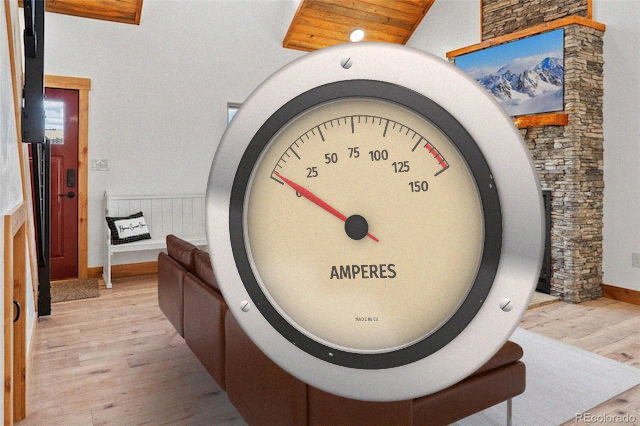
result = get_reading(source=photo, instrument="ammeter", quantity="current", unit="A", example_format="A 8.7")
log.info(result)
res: A 5
